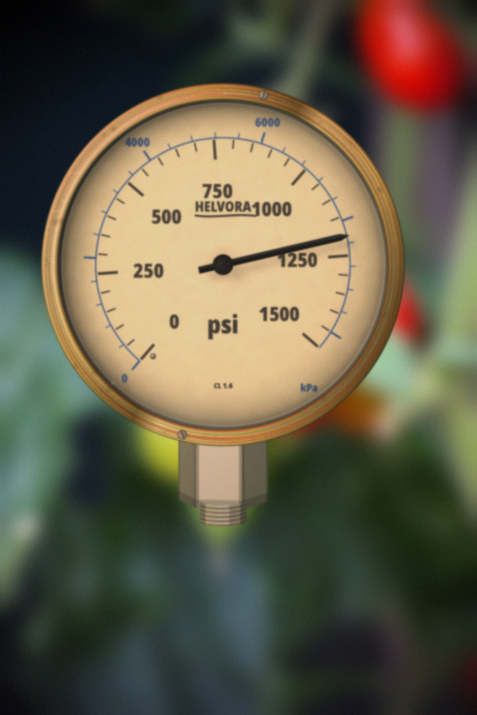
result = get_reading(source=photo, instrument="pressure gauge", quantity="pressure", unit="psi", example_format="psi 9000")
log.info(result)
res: psi 1200
